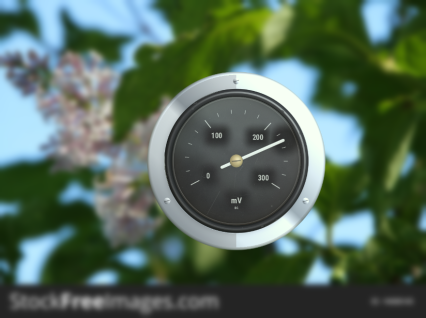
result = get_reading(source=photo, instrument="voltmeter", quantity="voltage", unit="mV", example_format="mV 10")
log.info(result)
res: mV 230
